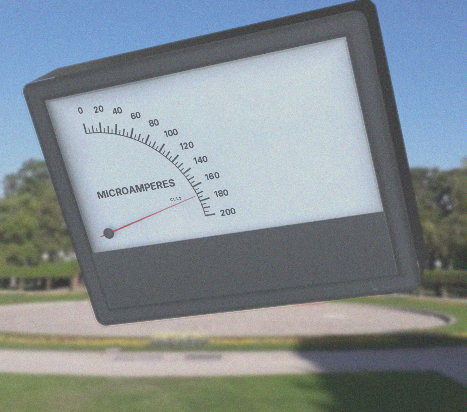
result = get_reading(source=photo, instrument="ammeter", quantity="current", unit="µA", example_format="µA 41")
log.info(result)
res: µA 170
